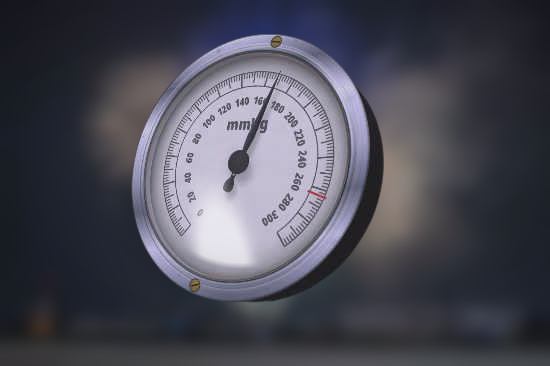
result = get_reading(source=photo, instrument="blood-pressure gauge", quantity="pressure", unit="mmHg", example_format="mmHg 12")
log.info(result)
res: mmHg 170
